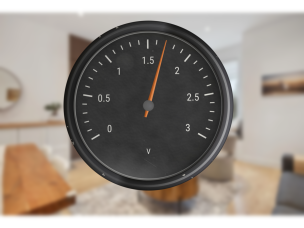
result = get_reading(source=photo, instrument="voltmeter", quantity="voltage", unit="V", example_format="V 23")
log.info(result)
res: V 1.7
